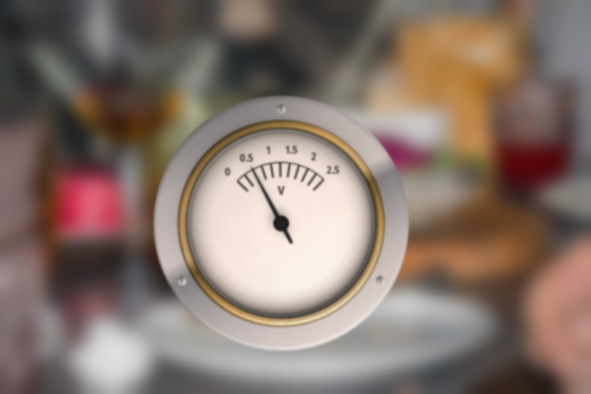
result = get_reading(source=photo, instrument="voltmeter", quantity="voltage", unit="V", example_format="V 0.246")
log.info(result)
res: V 0.5
